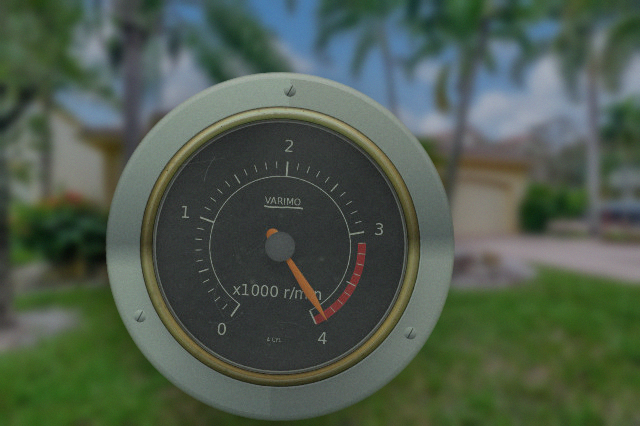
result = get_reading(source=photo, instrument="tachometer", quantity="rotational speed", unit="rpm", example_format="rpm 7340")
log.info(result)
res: rpm 3900
